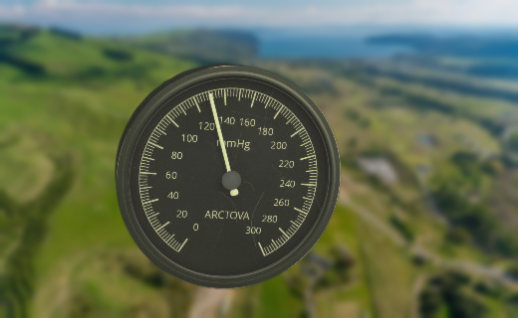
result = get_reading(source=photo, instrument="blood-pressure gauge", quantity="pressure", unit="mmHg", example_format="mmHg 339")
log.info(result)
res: mmHg 130
